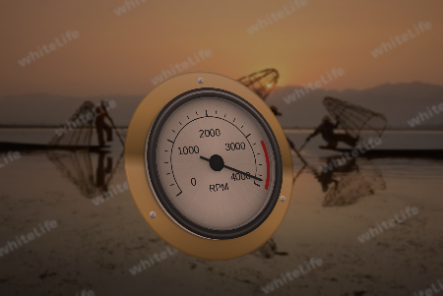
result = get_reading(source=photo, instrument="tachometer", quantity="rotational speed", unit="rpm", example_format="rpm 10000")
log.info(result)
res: rpm 3900
